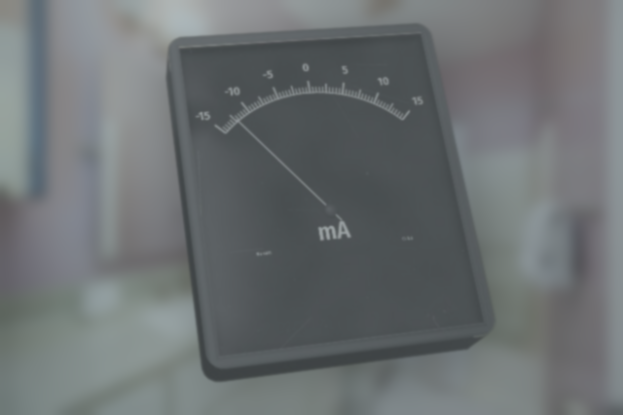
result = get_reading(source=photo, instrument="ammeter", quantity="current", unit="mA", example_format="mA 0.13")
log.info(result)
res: mA -12.5
